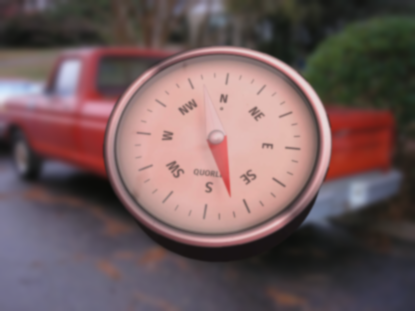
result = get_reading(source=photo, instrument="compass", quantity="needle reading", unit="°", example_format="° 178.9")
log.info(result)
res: ° 160
